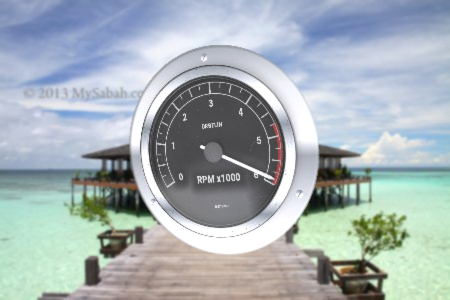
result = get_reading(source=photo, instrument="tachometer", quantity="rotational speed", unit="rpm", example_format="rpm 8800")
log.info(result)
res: rpm 5875
